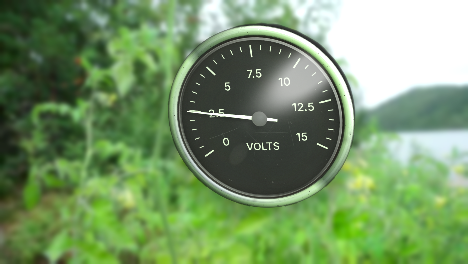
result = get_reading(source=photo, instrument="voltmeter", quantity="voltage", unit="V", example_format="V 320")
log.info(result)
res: V 2.5
